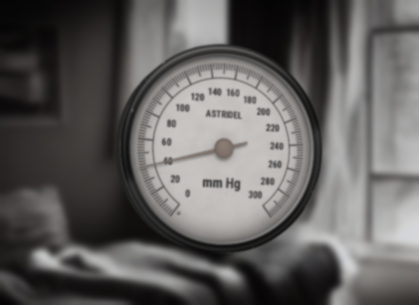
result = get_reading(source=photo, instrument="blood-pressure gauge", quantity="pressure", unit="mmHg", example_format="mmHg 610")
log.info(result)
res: mmHg 40
